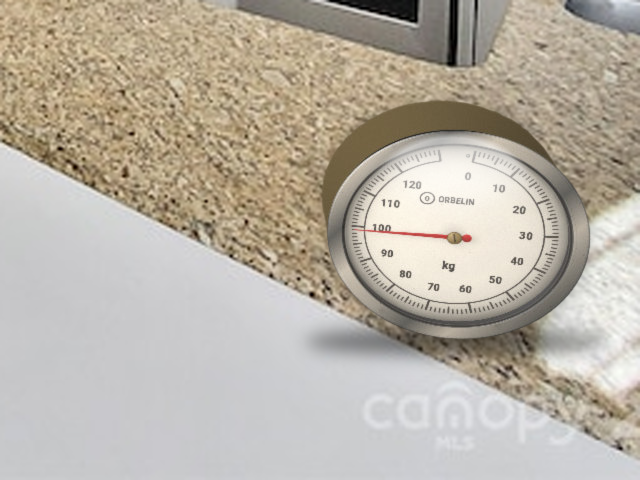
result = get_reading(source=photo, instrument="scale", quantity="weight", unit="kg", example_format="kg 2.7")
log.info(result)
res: kg 100
